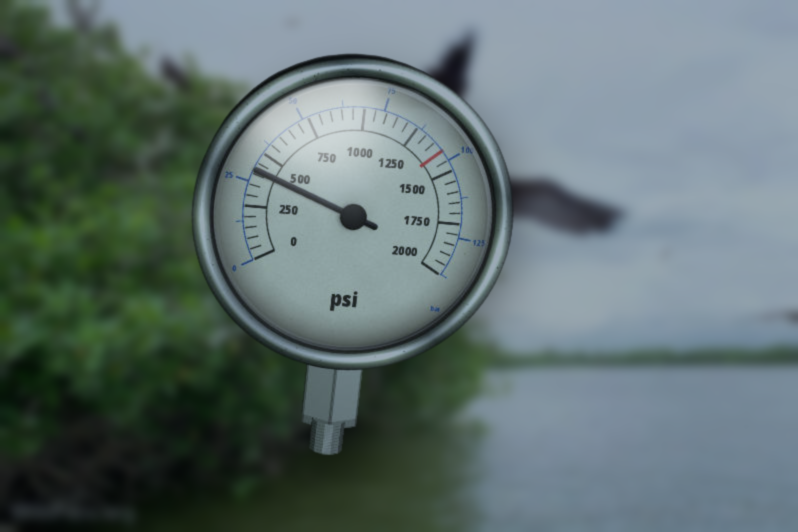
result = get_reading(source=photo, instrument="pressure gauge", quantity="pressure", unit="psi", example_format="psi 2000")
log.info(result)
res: psi 425
